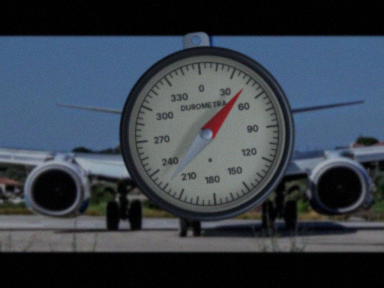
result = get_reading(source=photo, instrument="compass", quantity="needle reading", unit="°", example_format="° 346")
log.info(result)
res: ° 45
